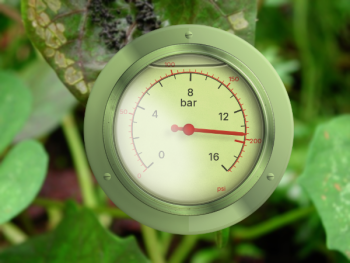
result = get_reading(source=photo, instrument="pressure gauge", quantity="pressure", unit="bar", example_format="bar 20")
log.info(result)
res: bar 13.5
